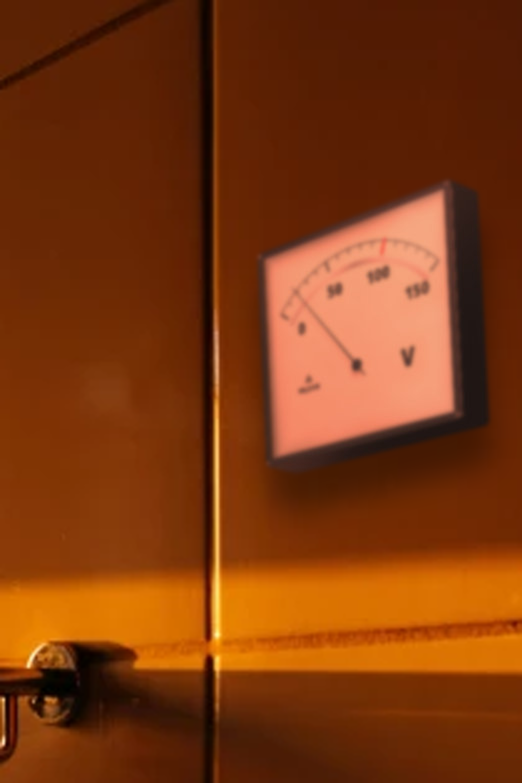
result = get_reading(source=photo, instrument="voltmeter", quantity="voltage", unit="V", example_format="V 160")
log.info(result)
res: V 20
